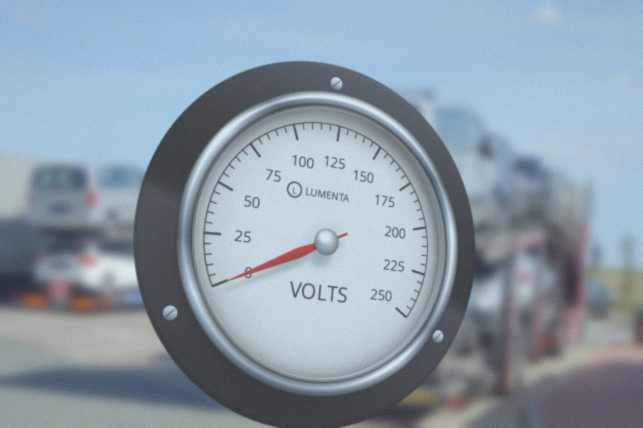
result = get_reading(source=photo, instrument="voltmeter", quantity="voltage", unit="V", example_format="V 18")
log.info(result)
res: V 0
